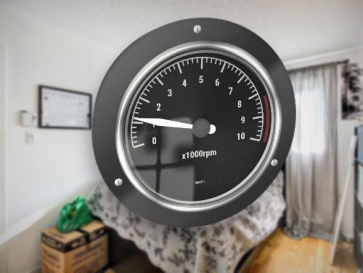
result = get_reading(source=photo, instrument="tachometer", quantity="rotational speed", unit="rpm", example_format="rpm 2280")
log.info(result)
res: rpm 1200
